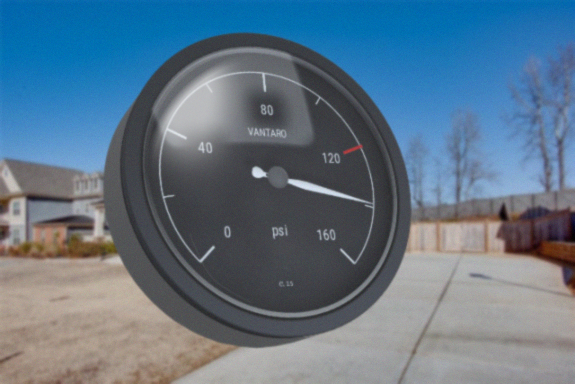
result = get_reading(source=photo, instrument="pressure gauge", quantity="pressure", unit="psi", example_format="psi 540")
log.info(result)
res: psi 140
